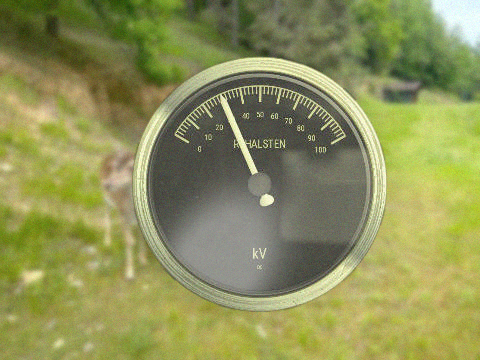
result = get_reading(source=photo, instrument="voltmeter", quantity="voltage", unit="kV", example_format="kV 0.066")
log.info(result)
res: kV 30
